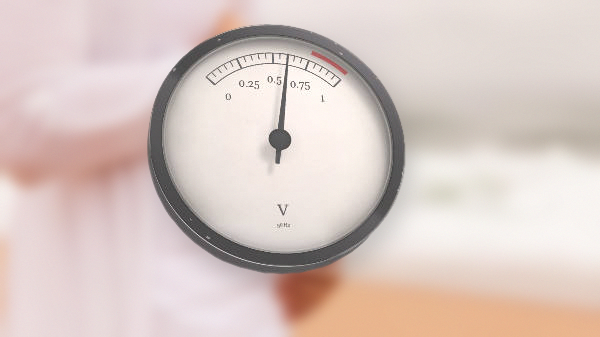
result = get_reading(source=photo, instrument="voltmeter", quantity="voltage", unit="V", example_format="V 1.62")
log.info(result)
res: V 0.6
